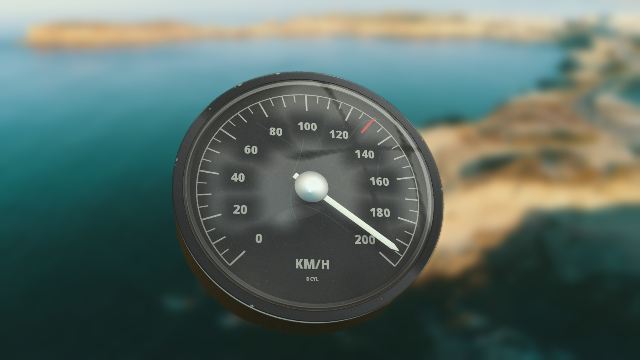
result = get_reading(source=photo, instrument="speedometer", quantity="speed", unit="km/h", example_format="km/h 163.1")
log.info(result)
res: km/h 195
